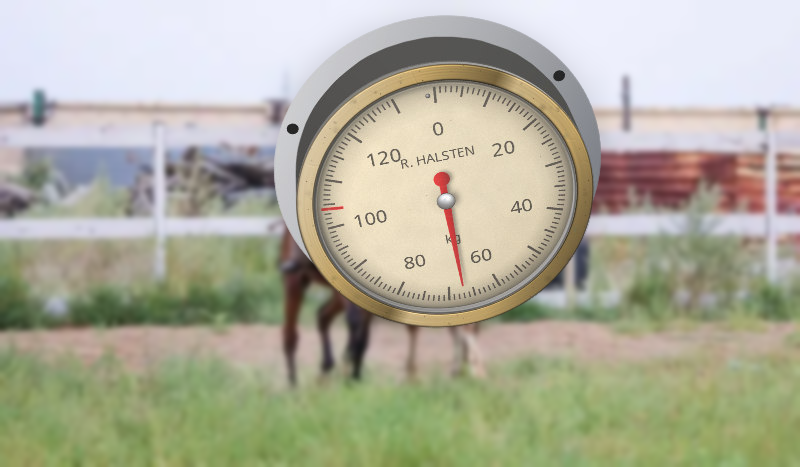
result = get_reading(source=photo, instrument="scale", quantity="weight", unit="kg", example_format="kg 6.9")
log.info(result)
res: kg 67
